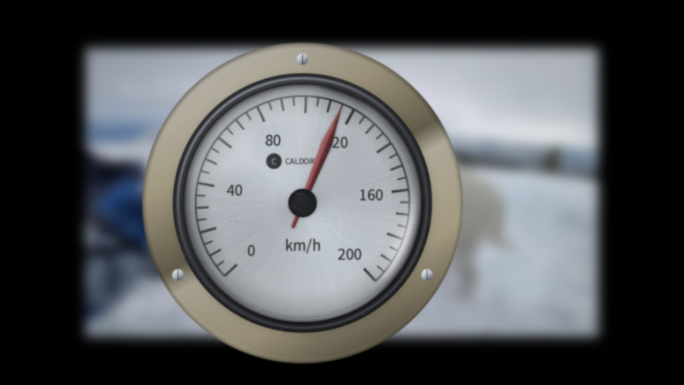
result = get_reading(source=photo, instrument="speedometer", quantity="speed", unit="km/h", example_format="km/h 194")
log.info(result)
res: km/h 115
